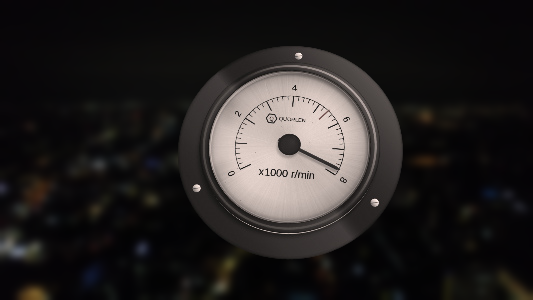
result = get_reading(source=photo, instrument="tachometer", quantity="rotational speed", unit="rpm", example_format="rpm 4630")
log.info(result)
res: rpm 7800
